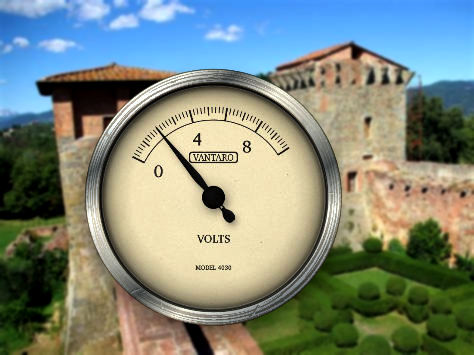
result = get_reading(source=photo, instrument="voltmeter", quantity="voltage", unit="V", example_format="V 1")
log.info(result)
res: V 2
